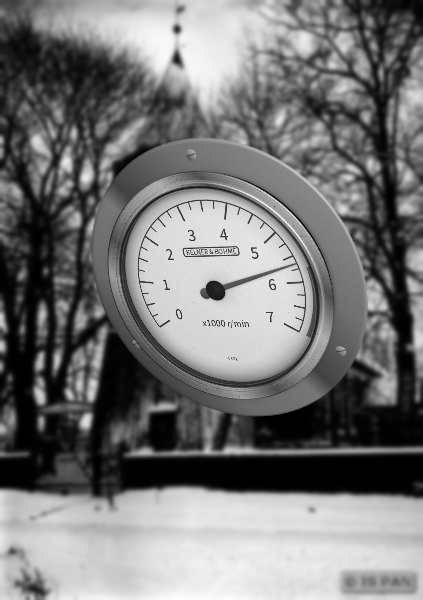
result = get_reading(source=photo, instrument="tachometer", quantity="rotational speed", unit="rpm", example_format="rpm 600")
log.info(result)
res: rpm 5625
